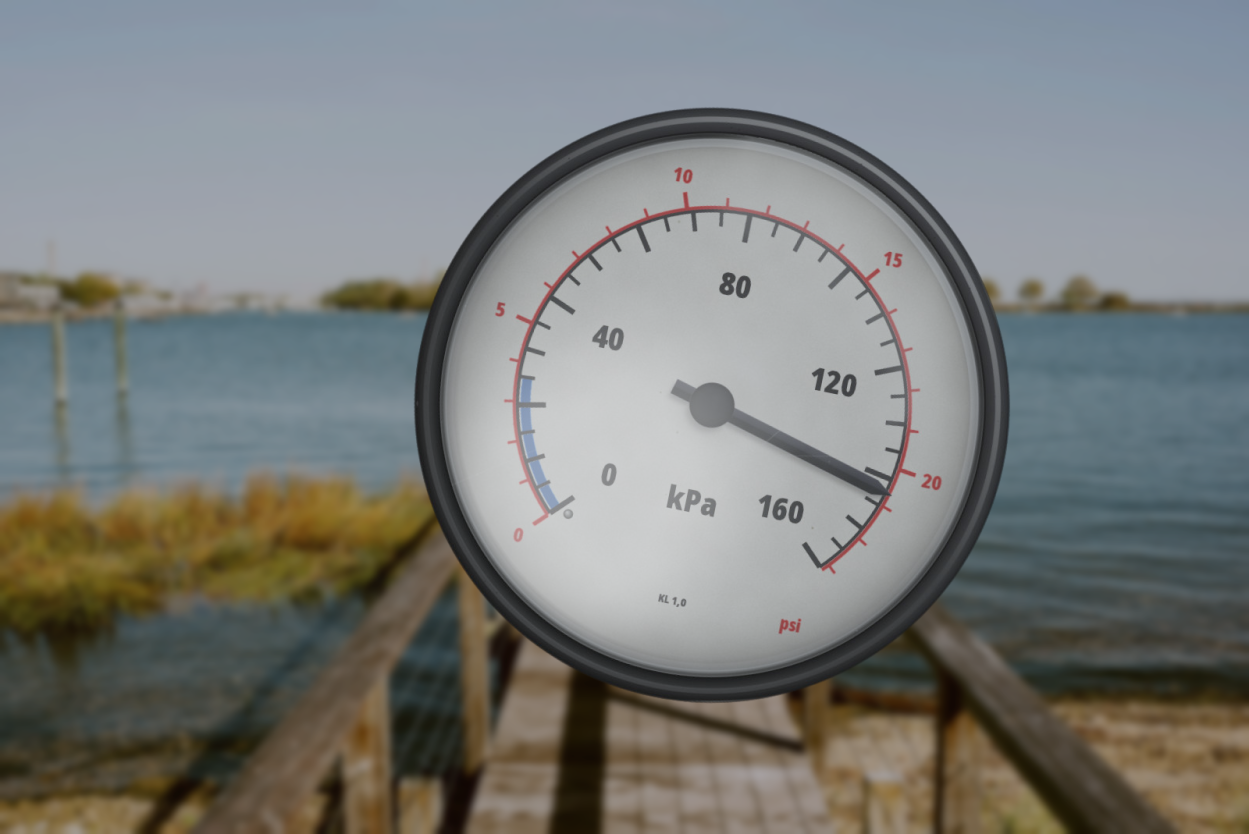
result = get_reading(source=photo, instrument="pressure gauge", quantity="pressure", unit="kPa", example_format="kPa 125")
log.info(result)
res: kPa 142.5
